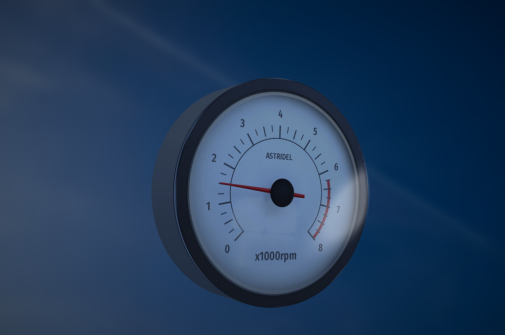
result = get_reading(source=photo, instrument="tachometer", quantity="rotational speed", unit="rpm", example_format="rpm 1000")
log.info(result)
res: rpm 1500
